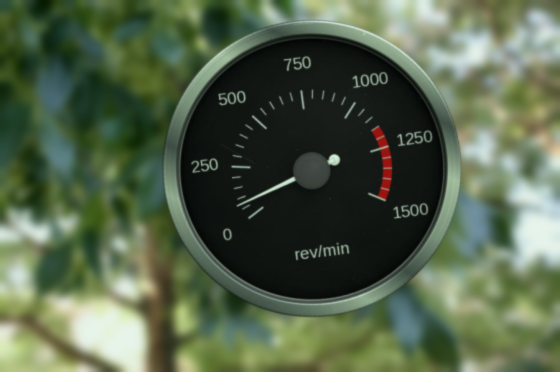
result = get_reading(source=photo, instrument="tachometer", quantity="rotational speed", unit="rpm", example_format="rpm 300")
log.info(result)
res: rpm 75
